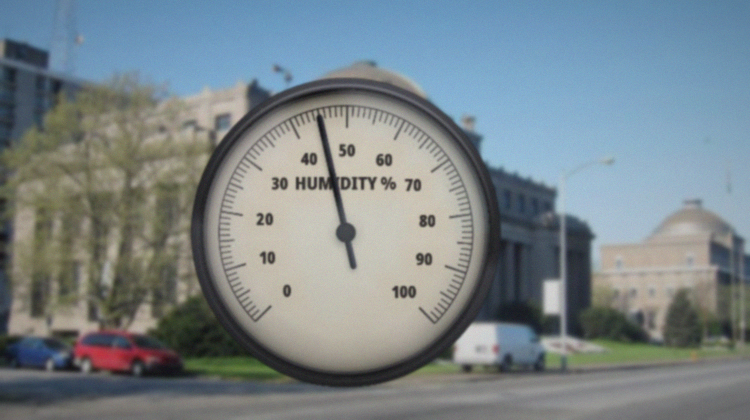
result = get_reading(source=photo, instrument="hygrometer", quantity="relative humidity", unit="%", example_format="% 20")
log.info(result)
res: % 45
